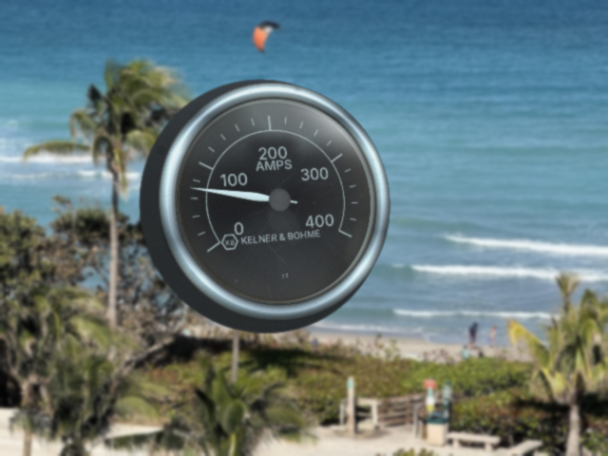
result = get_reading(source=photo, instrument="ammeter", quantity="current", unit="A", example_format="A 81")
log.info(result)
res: A 70
